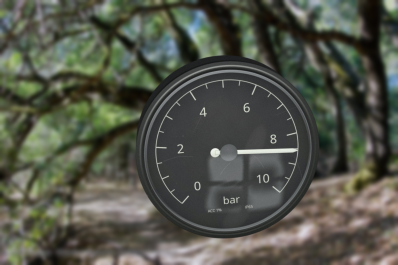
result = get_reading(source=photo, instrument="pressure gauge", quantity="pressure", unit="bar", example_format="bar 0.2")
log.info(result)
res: bar 8.5
